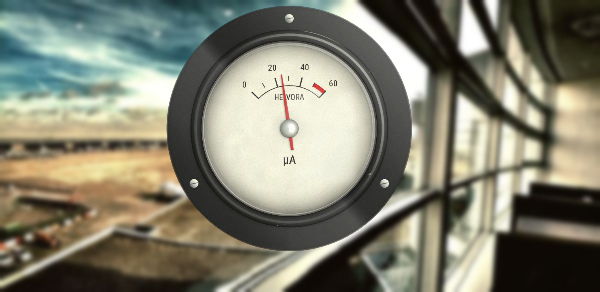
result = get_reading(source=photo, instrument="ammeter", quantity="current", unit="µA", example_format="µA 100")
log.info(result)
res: µA 25
